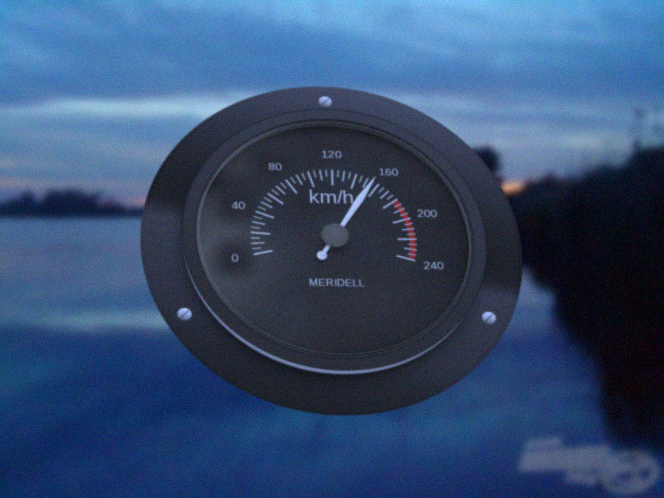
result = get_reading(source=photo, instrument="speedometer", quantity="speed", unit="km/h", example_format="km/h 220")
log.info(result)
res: km/h 155
